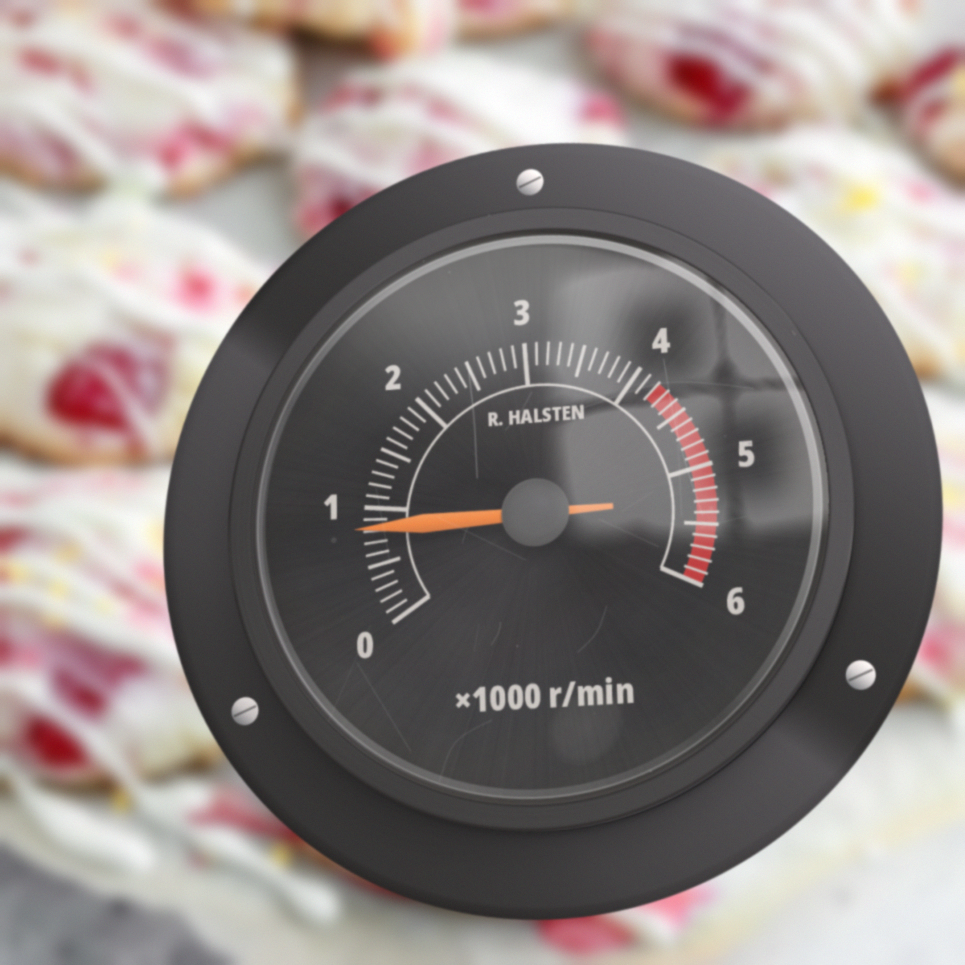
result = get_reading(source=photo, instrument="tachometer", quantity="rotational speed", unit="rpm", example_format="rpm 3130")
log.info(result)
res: rpm 800
